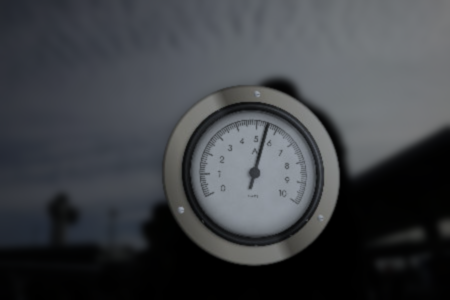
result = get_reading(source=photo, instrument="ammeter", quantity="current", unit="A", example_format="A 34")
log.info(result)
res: A 5.5
